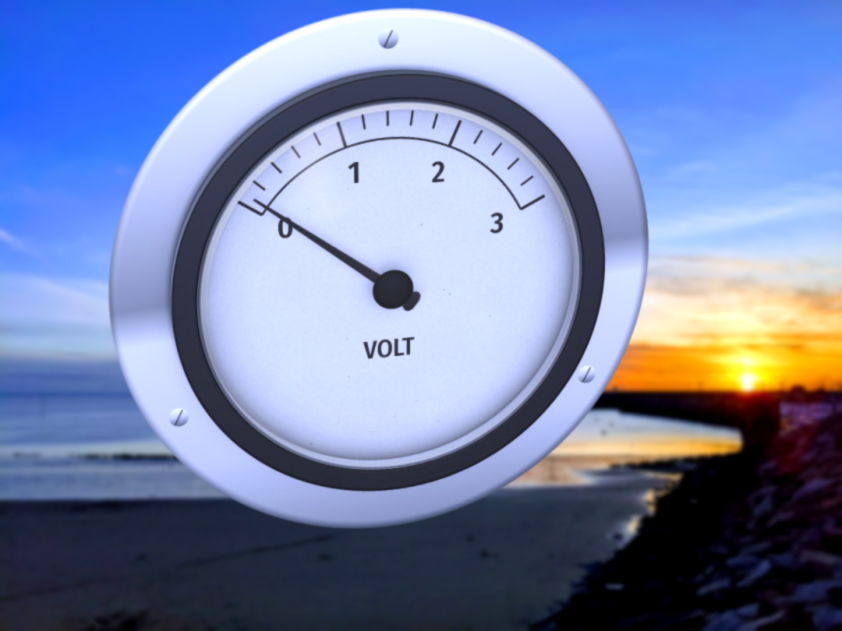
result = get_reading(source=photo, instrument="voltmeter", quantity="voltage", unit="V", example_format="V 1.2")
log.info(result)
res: V 0.1
